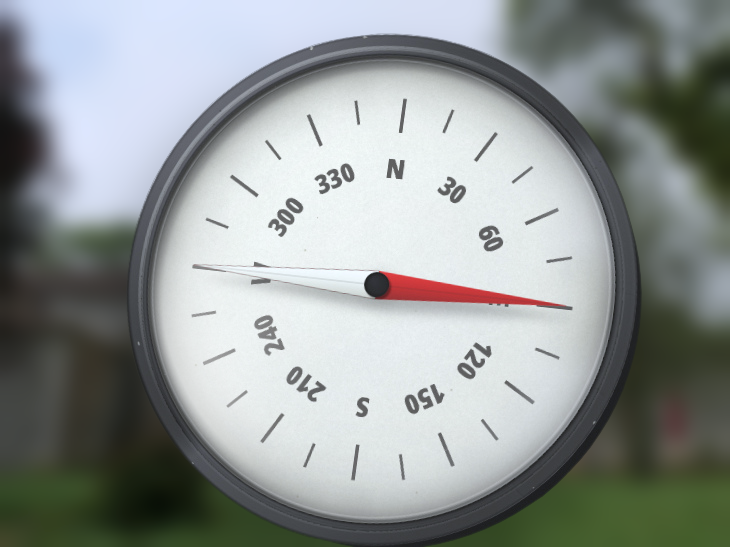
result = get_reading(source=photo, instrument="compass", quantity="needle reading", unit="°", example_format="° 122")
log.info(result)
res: ° 90
